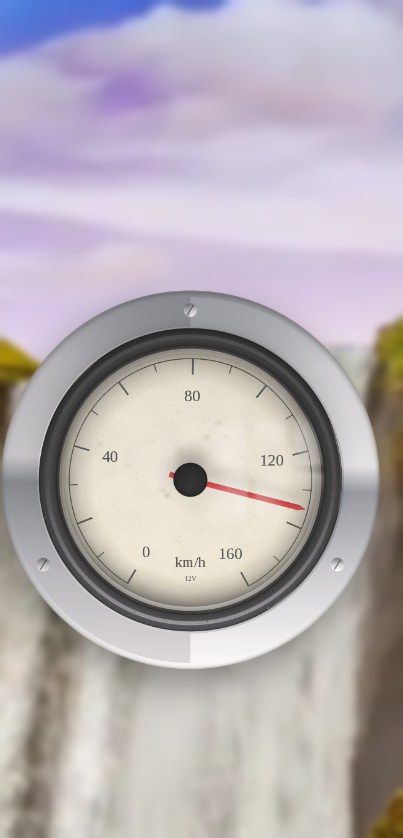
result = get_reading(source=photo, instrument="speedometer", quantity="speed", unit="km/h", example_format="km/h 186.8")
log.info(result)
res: km/h 135
